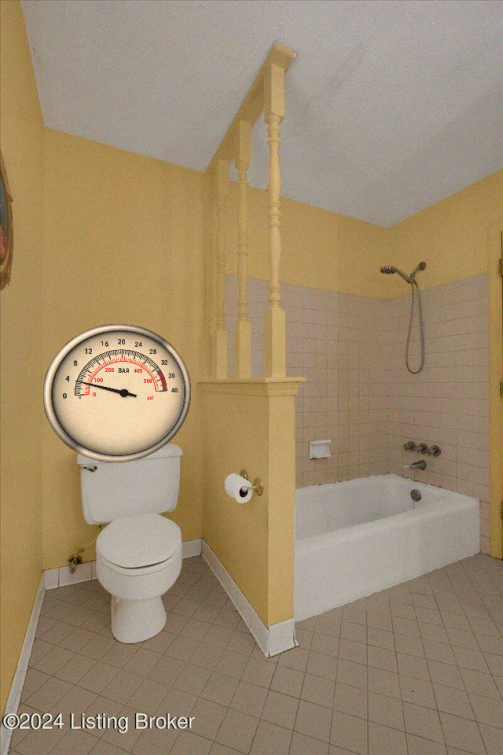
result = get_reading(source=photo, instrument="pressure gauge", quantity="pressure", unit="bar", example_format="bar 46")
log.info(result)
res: bar 4
